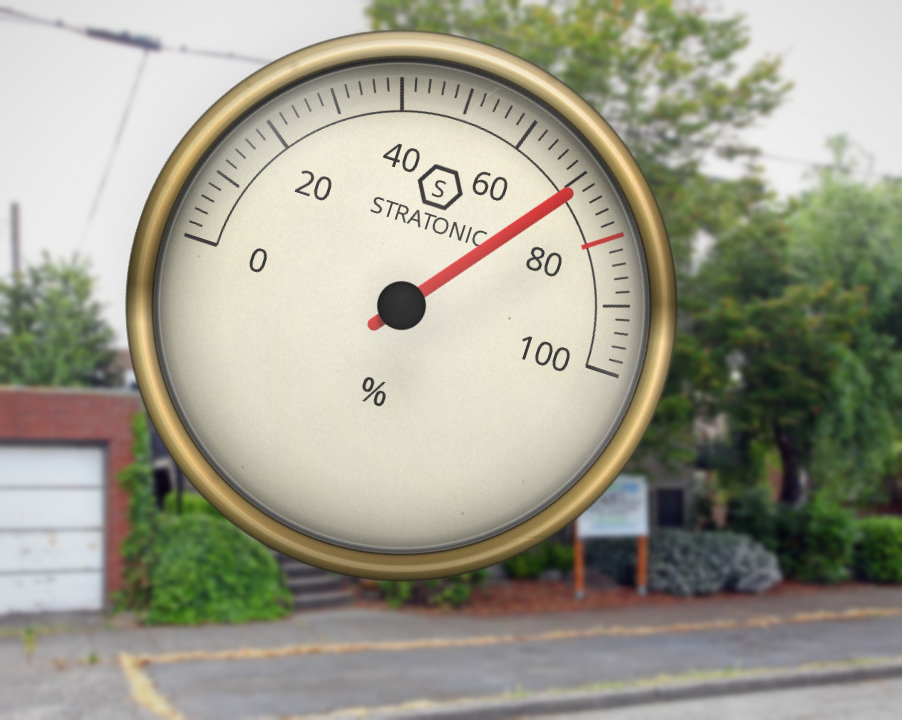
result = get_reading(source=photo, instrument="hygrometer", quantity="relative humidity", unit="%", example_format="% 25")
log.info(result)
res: % 71
